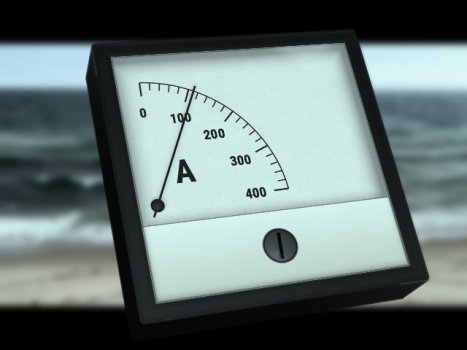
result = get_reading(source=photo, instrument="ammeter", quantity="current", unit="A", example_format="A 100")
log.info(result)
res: A 110
